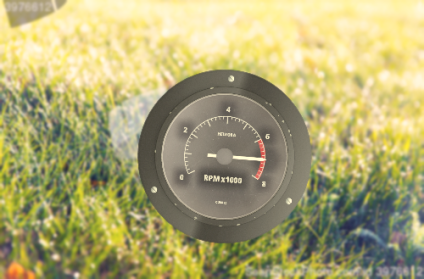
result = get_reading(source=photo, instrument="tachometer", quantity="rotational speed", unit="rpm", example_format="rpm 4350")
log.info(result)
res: rpm 7000
